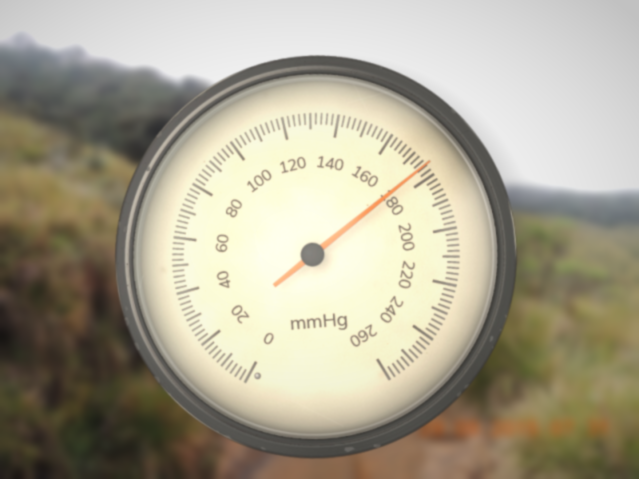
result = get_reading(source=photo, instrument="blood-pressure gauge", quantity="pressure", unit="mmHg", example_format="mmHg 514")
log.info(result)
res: mmHg 176
